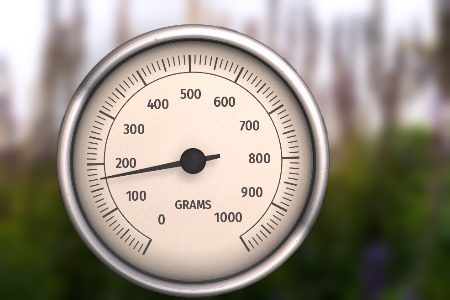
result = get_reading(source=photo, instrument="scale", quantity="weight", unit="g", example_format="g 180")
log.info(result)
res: g 170
